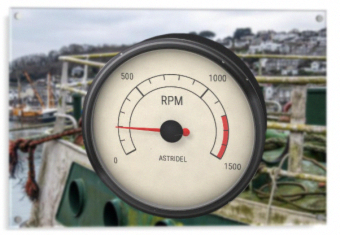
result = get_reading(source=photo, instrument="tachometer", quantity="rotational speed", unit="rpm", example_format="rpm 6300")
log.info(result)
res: rpm 200
